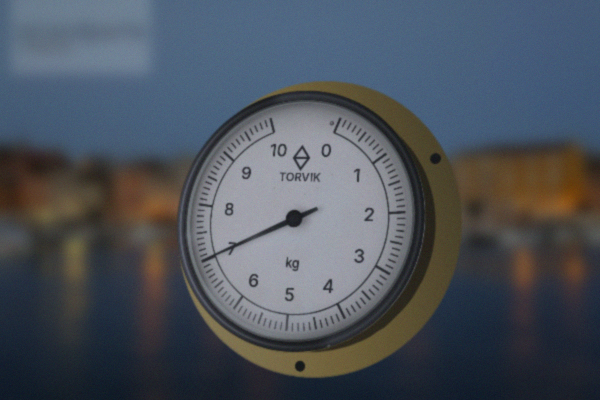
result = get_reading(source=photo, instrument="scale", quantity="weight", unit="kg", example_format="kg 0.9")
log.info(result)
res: kg 7
